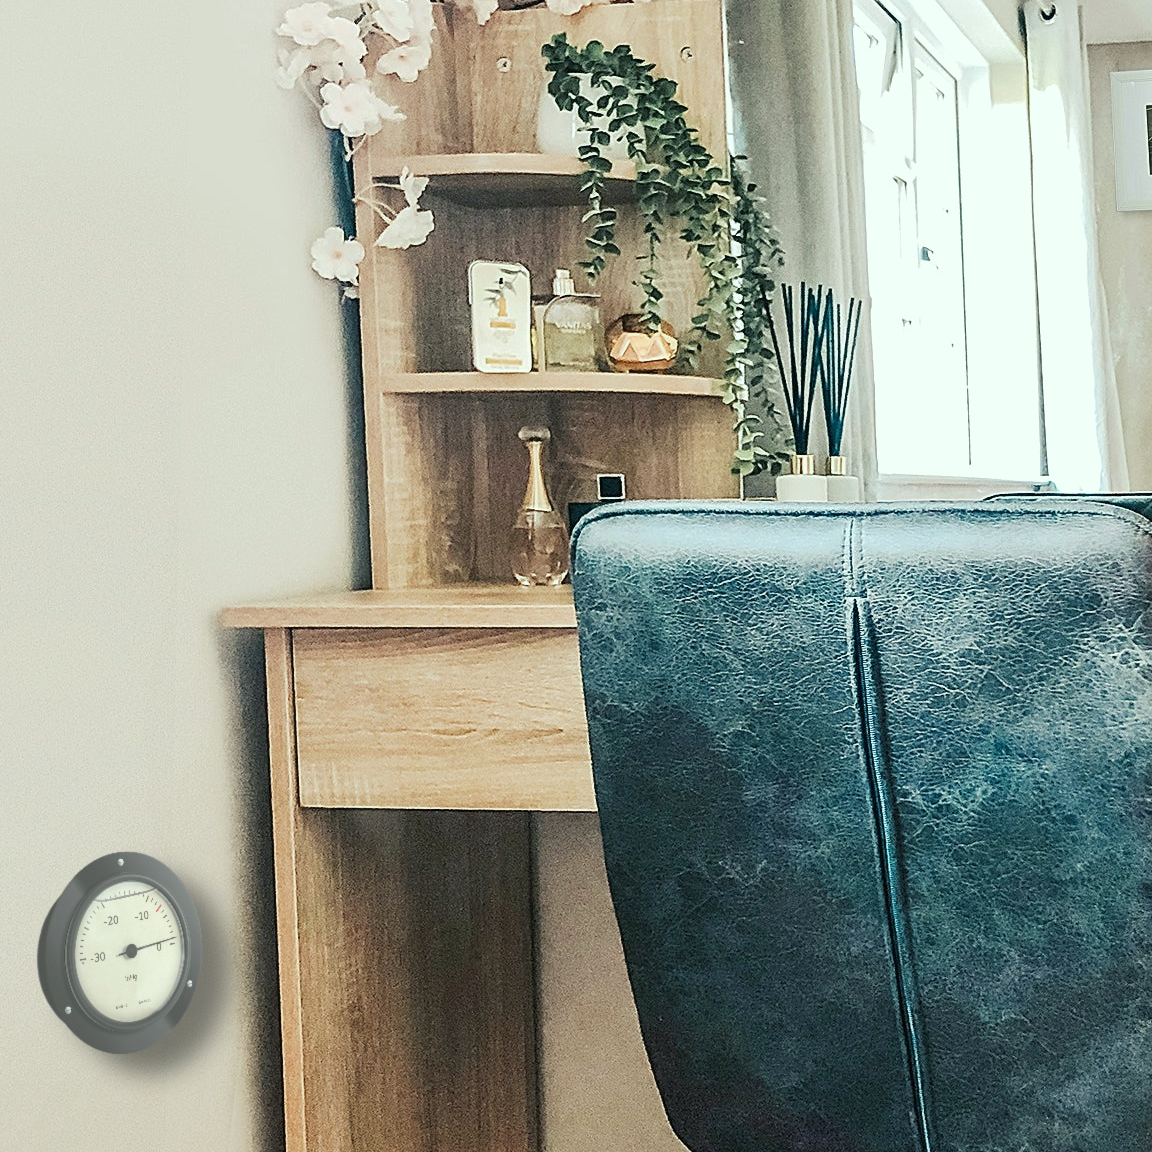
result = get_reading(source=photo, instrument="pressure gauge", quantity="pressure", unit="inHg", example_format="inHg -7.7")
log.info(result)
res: inHg -1
